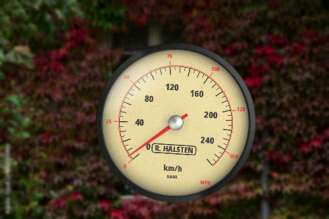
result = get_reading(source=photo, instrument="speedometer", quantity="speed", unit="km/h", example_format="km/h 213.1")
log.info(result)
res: km/h 5
